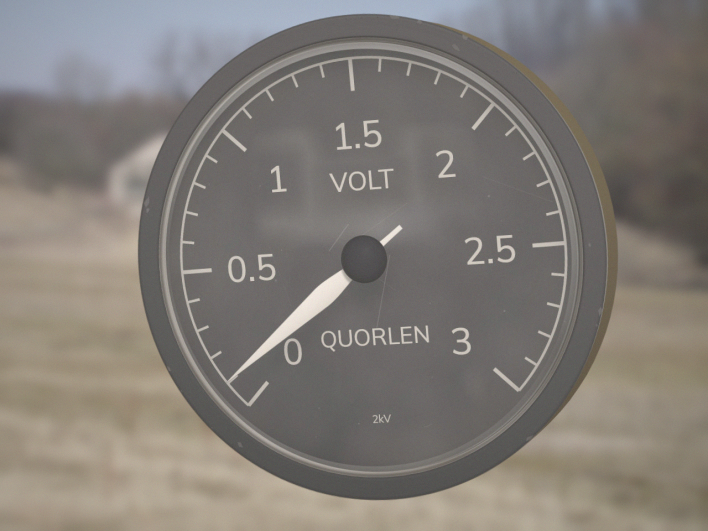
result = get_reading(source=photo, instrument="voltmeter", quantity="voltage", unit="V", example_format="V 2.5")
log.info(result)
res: V 0.1
